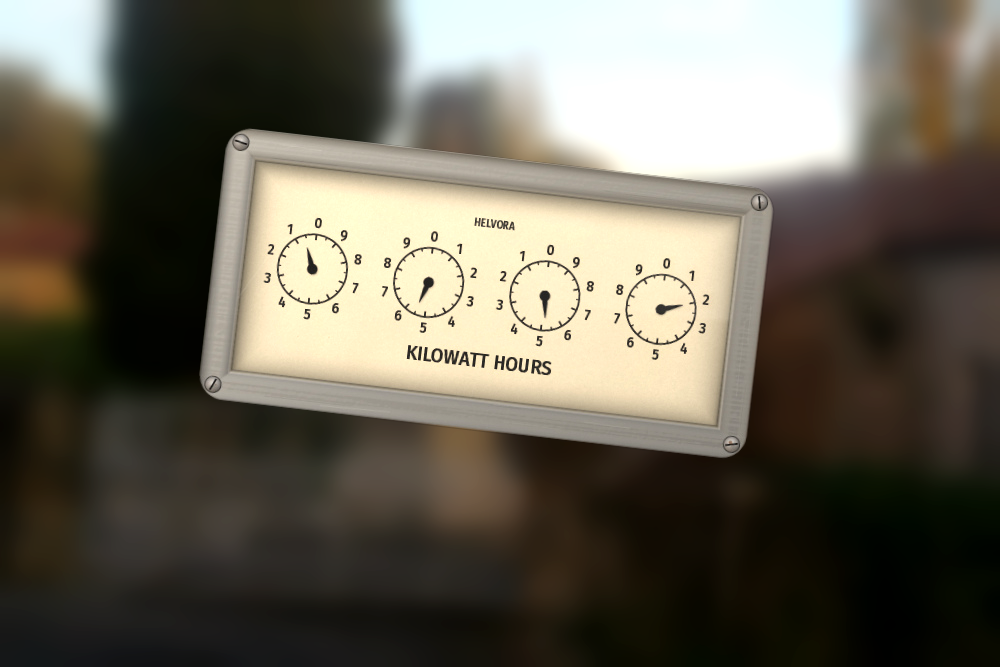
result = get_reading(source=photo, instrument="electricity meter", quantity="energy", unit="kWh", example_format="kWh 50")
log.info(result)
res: kWh 552
